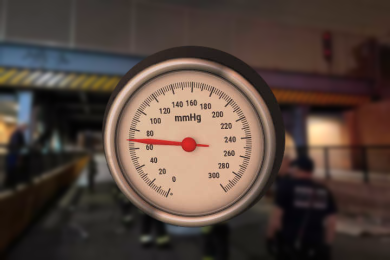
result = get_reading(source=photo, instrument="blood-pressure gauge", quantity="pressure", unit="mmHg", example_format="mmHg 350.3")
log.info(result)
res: mmHg 70
